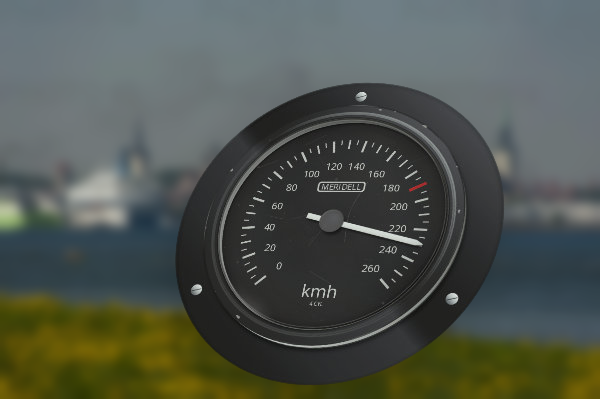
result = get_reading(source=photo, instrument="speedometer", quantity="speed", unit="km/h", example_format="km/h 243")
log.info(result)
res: km/h 230
